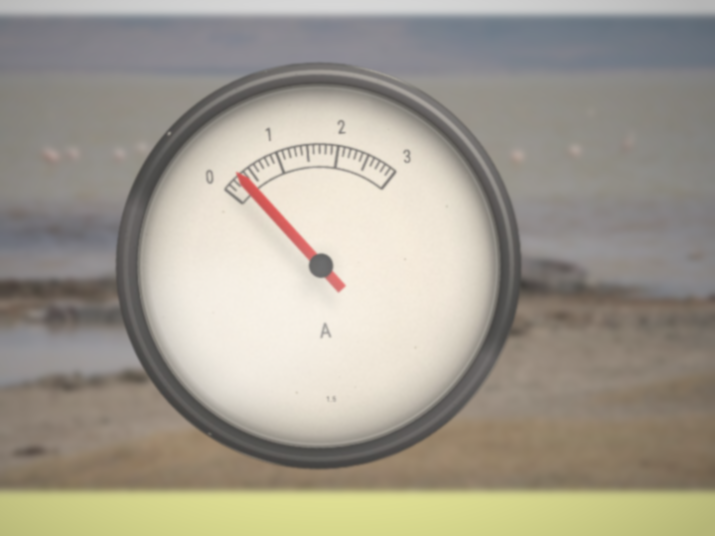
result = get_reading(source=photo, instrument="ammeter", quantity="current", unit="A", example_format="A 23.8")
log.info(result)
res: A 0.3
